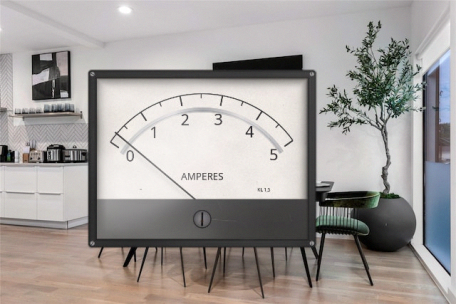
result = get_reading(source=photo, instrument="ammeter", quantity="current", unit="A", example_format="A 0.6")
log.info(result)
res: A 0.25
